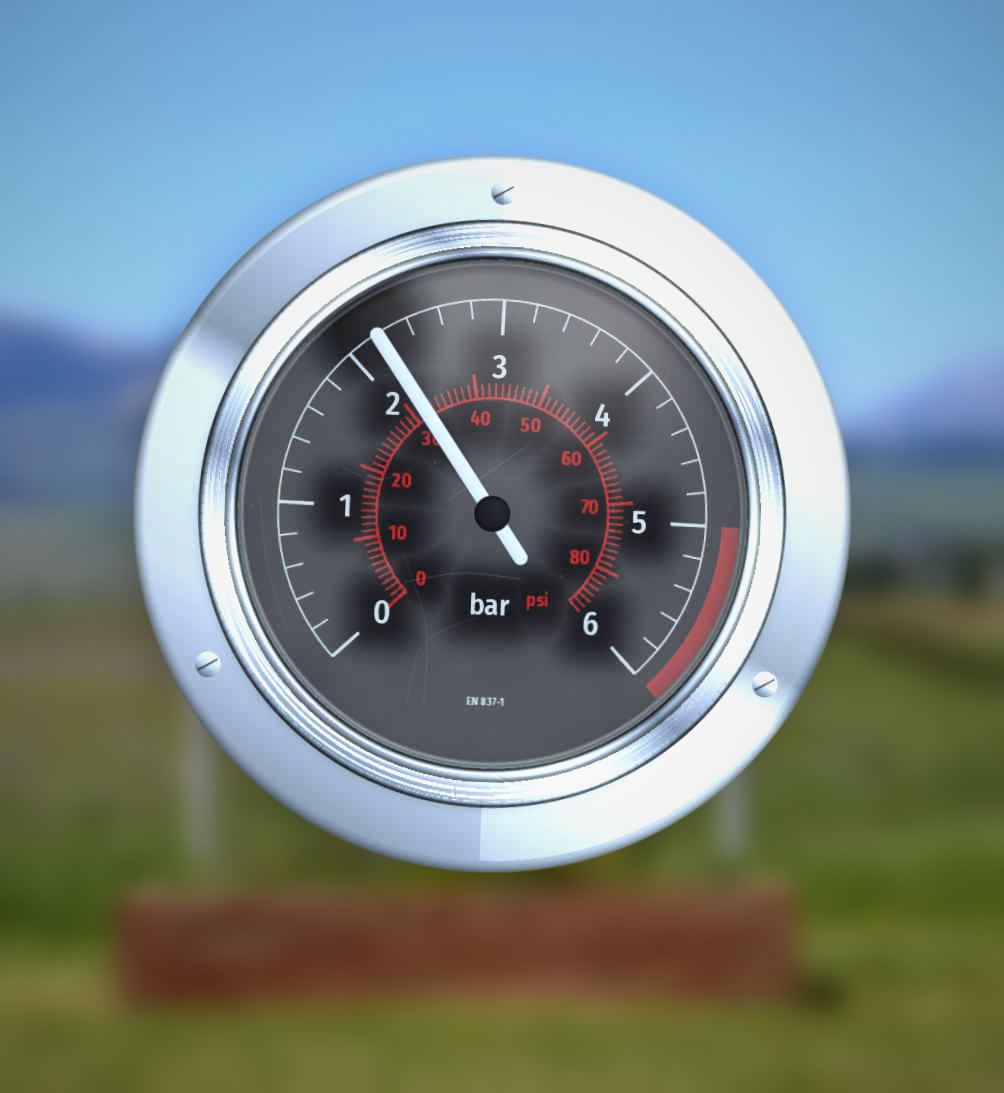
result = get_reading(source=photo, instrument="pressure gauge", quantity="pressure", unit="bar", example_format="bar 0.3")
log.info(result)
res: bar 2.2
